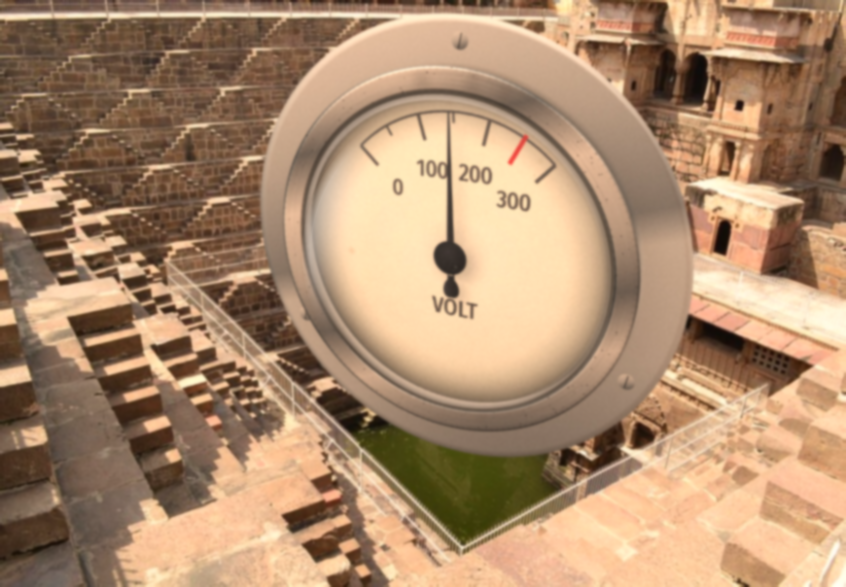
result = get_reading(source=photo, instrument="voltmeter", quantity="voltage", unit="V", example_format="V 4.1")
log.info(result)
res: V 150
